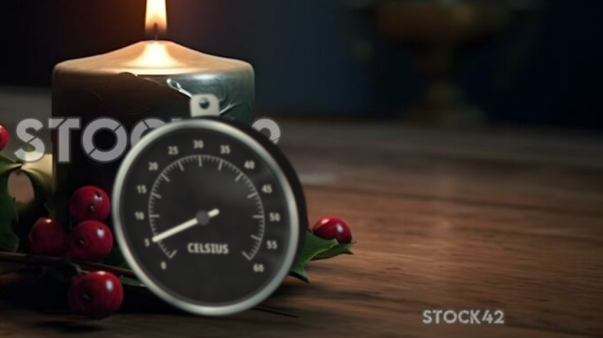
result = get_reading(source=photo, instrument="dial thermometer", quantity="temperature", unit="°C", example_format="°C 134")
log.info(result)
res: °C 5
